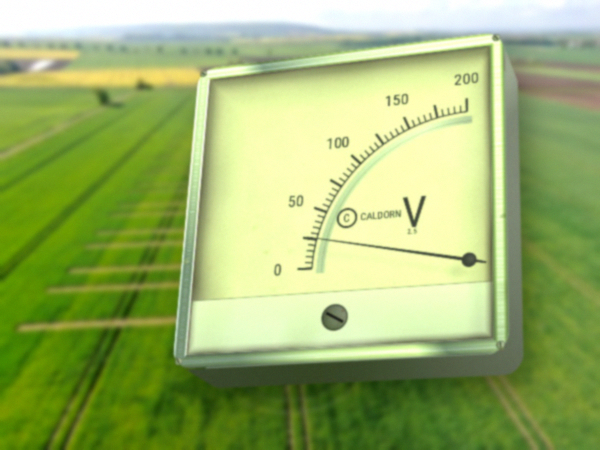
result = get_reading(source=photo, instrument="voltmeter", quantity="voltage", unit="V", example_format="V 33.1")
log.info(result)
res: V 25
